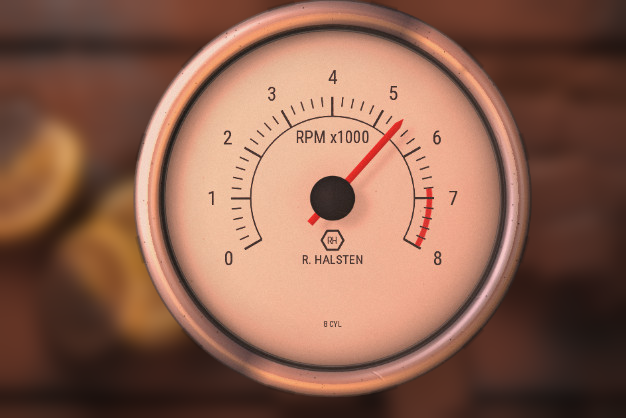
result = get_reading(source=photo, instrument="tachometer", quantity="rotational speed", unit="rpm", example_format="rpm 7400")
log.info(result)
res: rpm 5400
